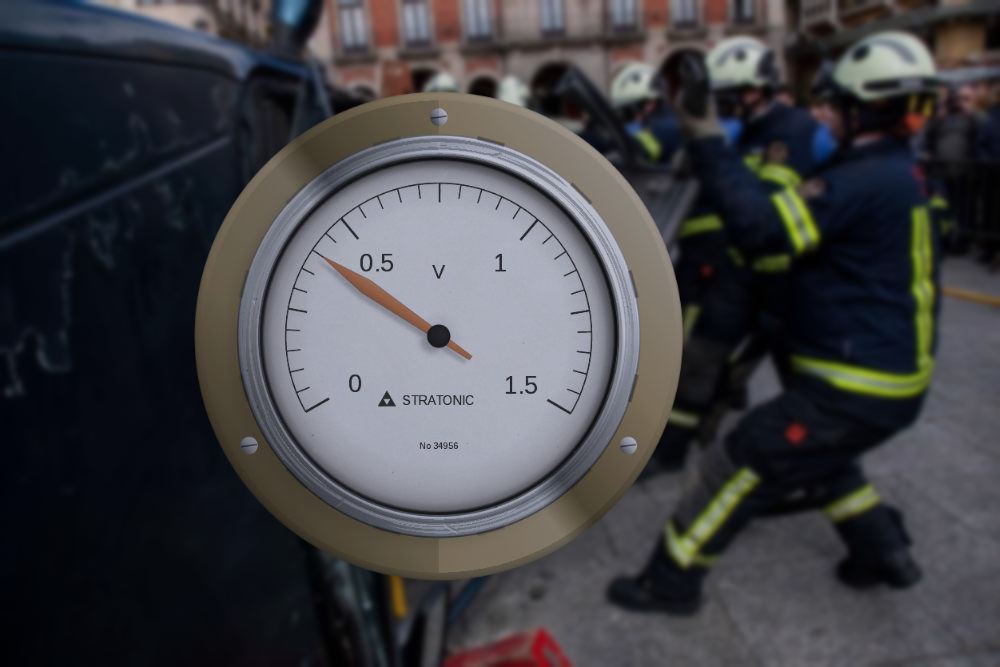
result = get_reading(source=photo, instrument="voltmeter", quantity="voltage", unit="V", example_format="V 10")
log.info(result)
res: V 0.4
